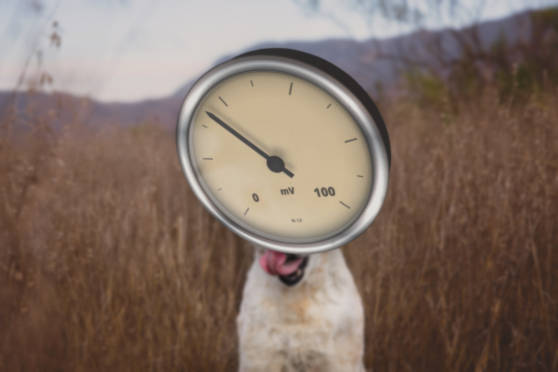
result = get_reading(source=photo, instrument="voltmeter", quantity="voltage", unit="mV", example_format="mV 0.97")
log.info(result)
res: mV 35
